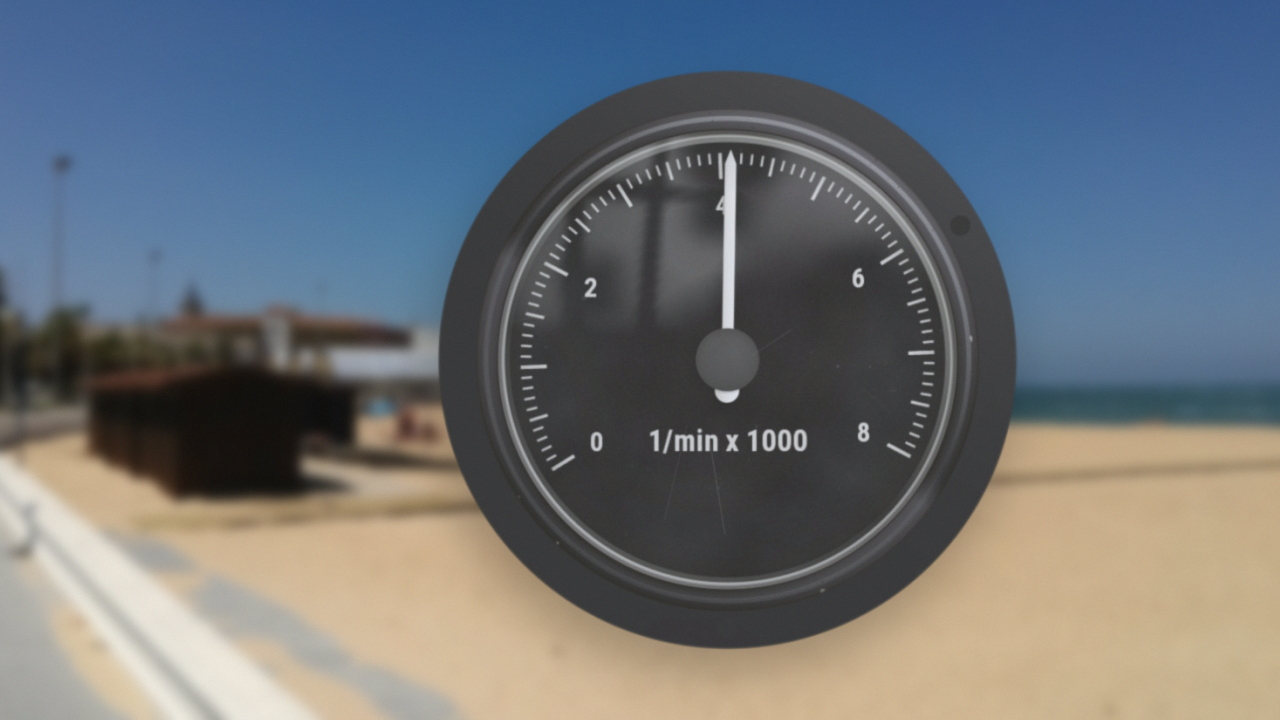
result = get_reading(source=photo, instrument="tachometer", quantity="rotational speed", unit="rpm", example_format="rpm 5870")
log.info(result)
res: rpm 4100
